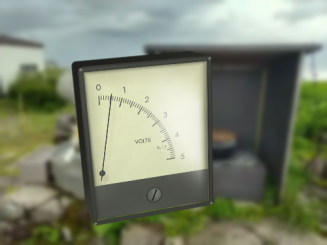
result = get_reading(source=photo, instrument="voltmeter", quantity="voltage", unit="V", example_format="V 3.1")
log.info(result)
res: V 0.5
